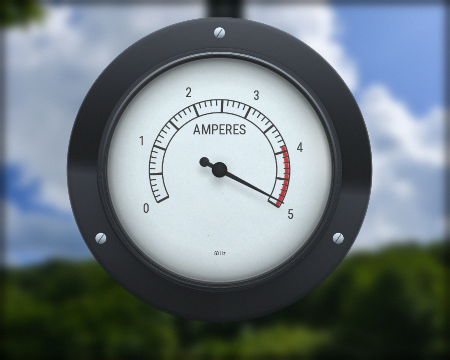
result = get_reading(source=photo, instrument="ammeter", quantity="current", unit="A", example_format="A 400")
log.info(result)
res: A 4.9
